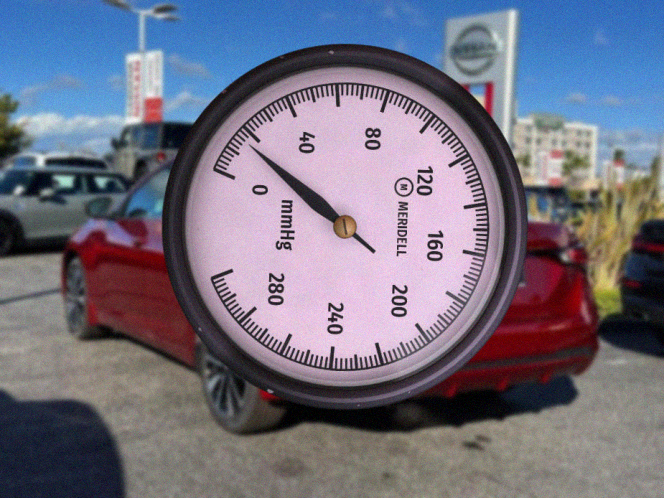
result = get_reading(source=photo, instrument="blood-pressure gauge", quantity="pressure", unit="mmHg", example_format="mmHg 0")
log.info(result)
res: mmHg 16
